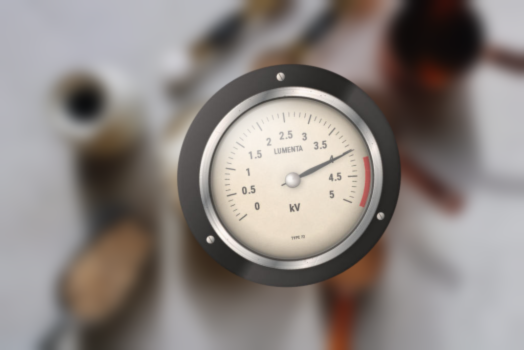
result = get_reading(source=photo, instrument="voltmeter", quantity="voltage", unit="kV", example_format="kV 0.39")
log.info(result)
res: kV 4
